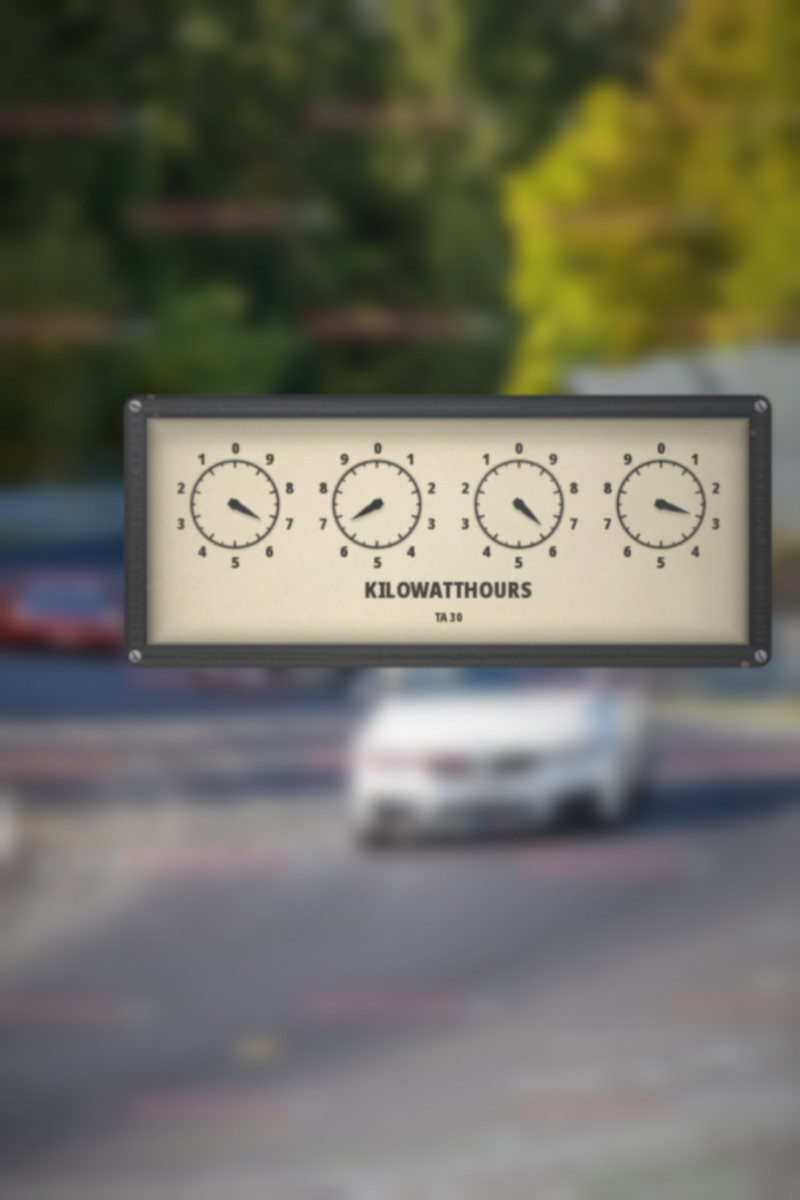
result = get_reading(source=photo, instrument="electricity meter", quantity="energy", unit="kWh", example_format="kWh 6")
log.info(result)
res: kWh 6663
